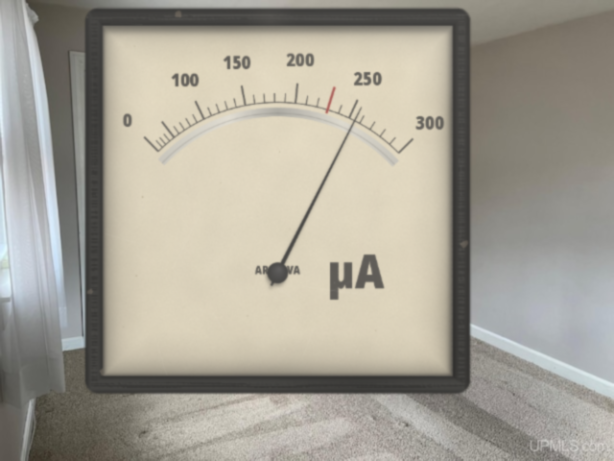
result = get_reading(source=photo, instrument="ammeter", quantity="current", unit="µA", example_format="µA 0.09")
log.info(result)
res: µA 255
